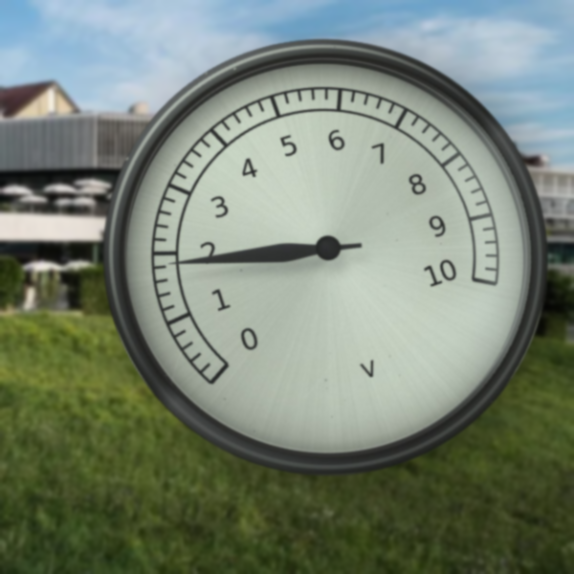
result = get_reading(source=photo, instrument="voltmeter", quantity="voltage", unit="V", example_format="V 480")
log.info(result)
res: V 1.8
